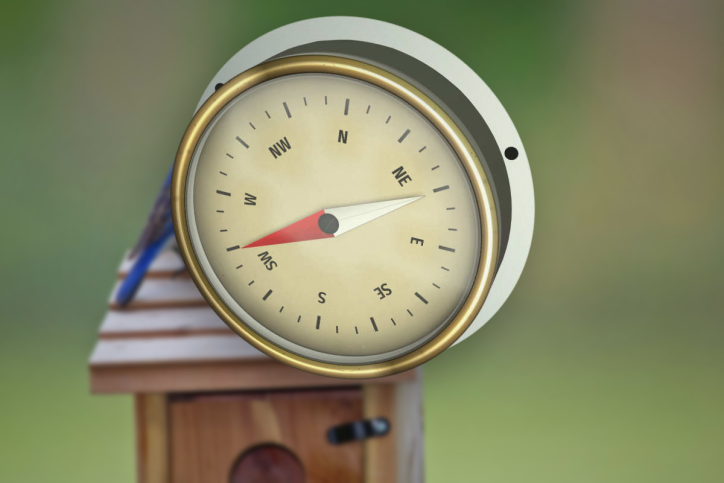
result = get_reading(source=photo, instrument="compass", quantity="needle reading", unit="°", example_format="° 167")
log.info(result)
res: ° 240
